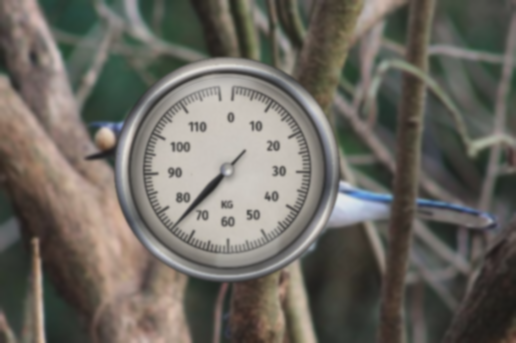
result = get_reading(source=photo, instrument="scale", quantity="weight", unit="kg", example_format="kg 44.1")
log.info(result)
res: kg 75
